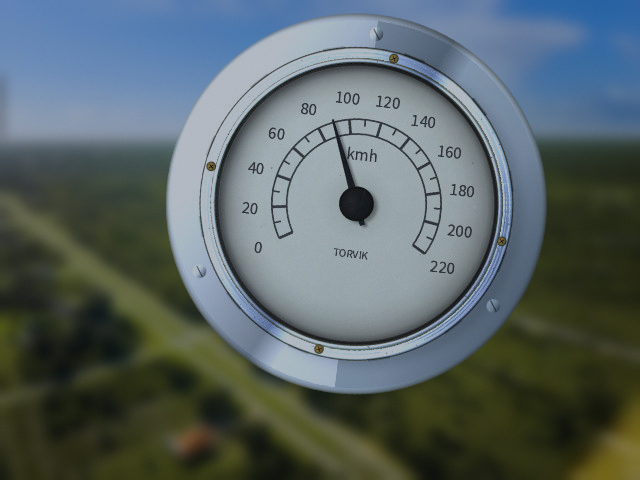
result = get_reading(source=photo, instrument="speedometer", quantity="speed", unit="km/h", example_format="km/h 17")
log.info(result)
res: km/h 90
